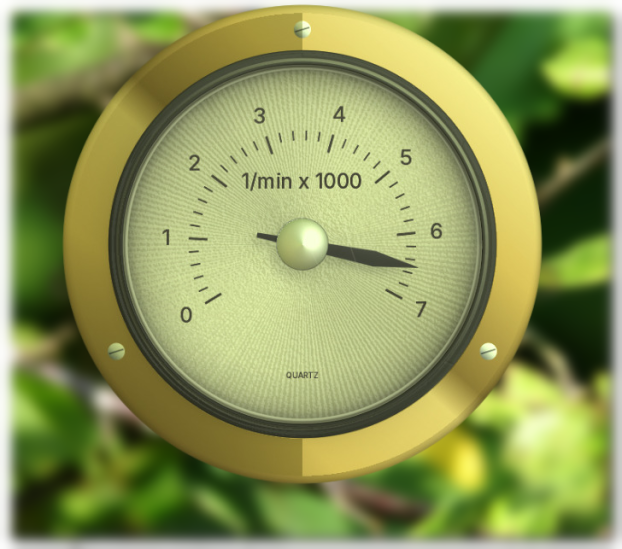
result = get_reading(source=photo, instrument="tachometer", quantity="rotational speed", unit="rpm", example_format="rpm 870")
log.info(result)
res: rpm 6500
